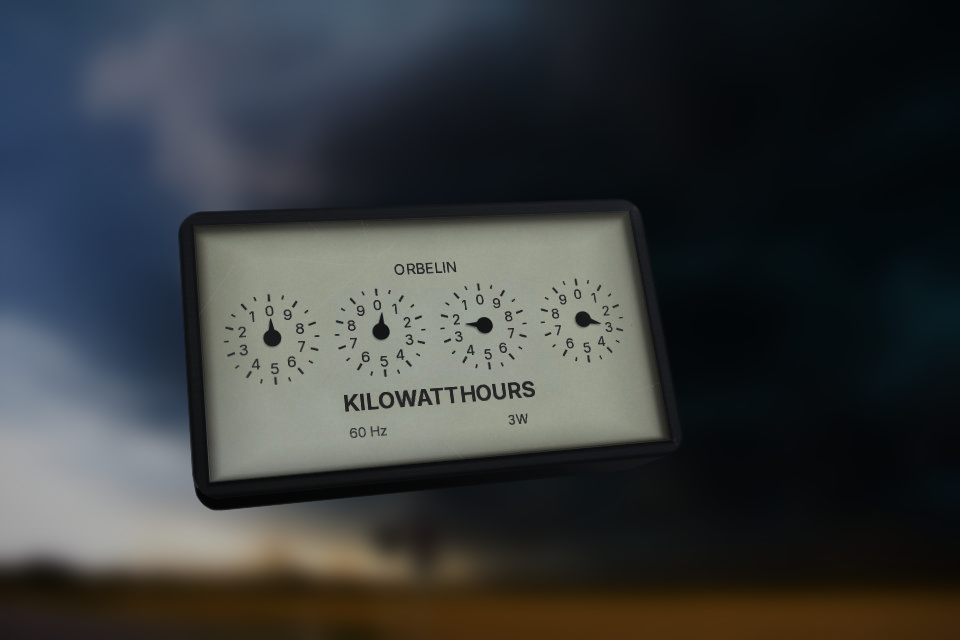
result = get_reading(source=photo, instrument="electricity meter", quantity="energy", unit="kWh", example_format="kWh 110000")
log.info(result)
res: kWh 23
